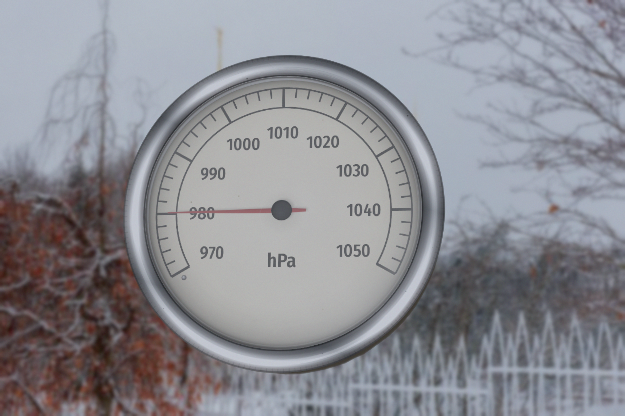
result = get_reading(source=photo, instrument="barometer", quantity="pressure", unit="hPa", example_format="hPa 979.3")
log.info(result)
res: hPa 980
